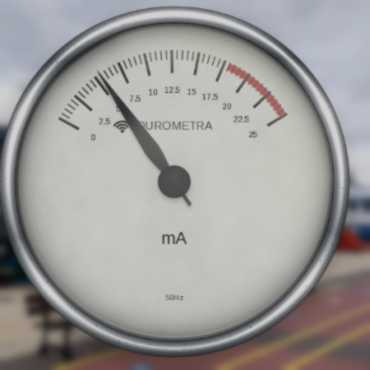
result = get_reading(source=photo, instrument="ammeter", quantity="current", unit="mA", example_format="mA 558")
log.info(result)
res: mA 5.5
